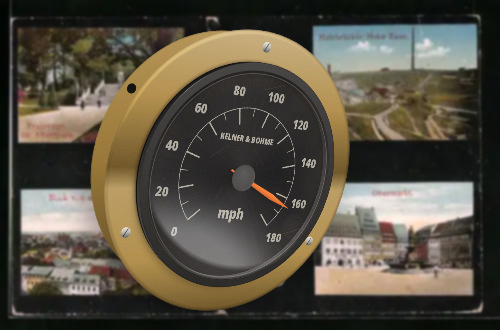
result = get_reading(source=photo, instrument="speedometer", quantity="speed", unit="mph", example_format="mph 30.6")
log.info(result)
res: mph 165
